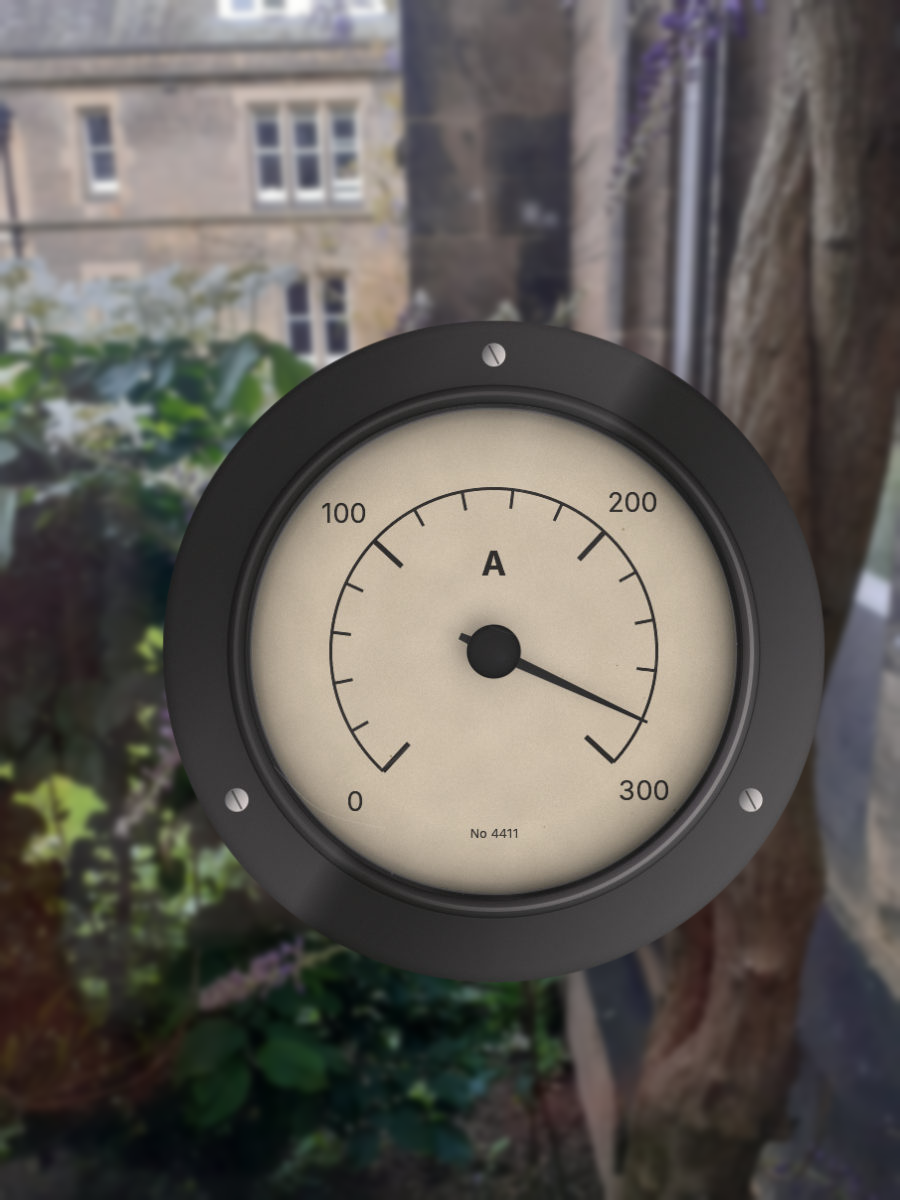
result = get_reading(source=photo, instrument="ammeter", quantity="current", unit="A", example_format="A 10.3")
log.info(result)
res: A 280
